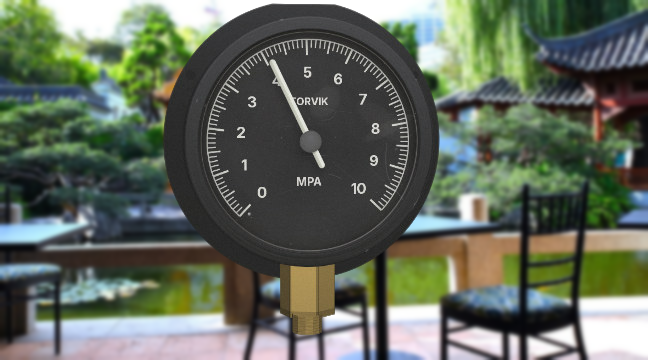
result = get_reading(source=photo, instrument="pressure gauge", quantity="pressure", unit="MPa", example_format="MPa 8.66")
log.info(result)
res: MPa 4.1
